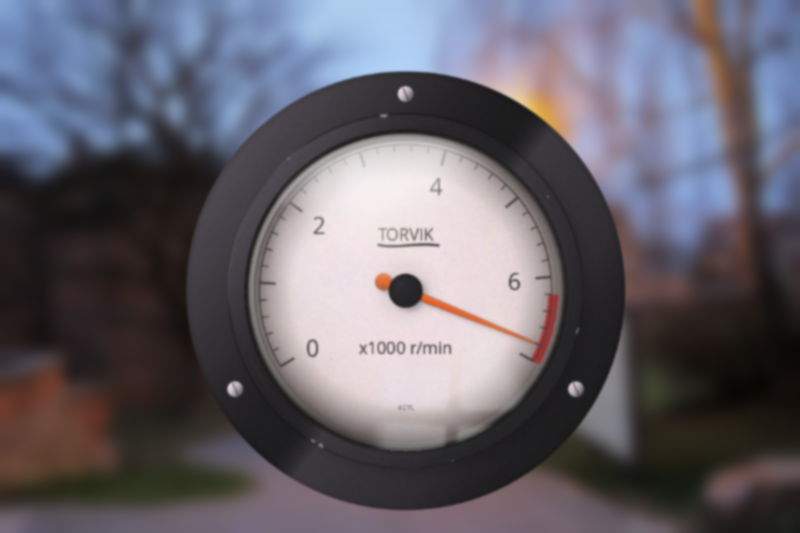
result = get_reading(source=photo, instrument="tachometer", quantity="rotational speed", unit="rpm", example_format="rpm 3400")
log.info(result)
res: rpm 6800
